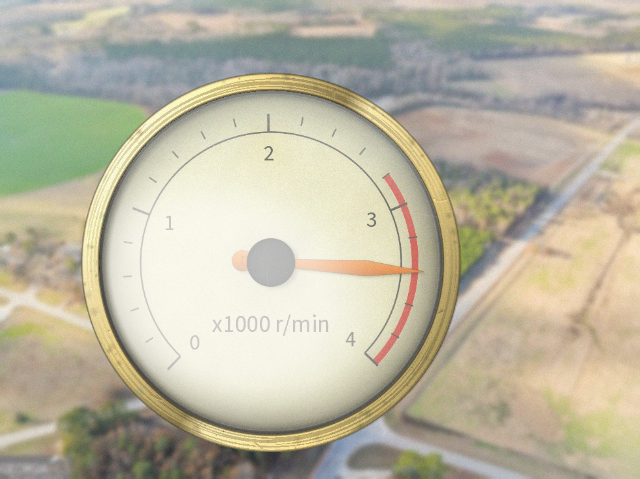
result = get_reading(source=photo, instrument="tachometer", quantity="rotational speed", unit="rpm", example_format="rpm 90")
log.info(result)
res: rpm 3400
